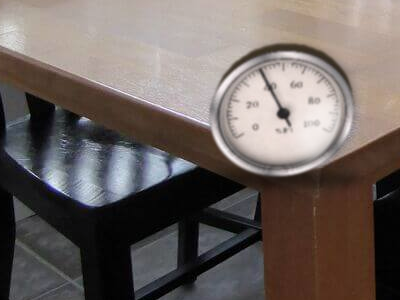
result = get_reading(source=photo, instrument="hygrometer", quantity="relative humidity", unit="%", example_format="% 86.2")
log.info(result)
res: % 40
